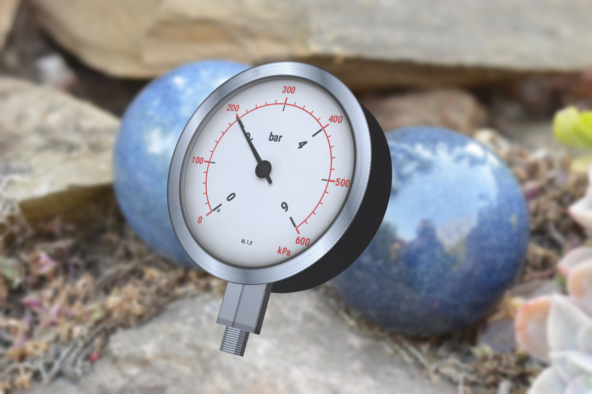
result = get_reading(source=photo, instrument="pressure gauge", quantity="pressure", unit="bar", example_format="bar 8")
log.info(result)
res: bar 2
